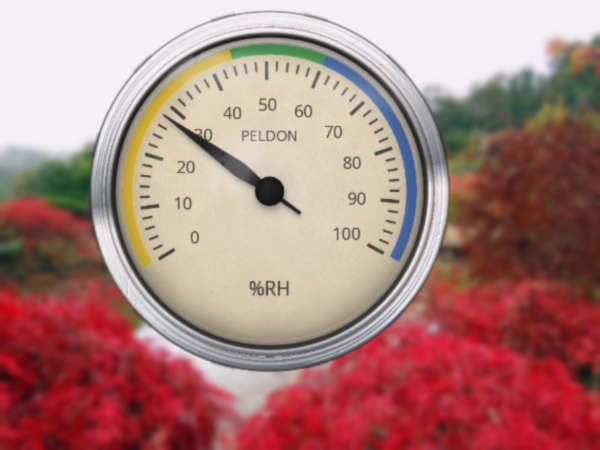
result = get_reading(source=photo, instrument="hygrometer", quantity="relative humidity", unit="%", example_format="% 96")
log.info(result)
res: % 28
